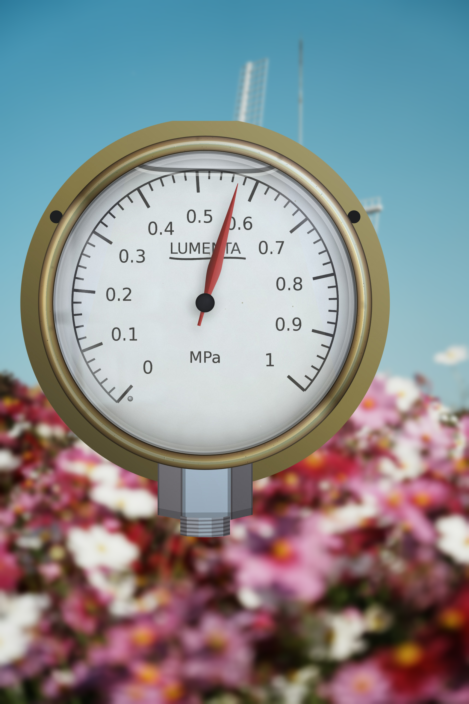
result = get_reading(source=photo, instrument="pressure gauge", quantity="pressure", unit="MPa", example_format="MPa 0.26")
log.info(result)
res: MPa 0.57
